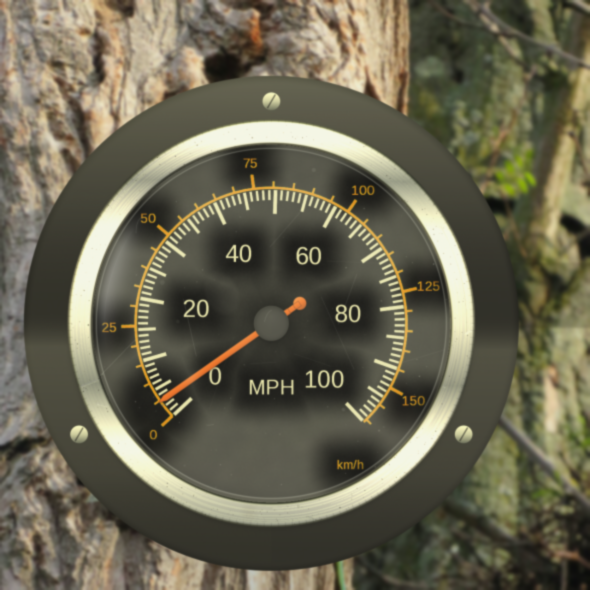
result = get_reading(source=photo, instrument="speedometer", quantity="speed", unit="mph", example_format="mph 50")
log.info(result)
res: mph 3
